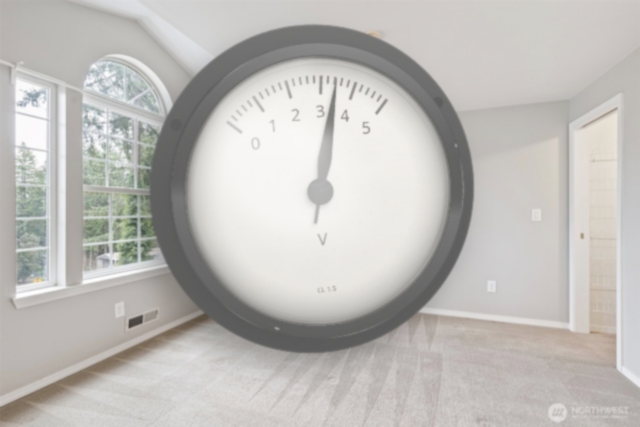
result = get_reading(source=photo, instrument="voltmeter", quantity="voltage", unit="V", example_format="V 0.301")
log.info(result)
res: V 3.4
